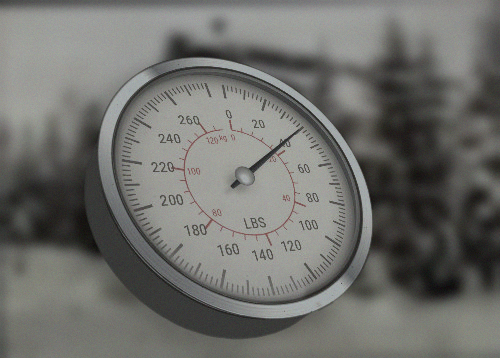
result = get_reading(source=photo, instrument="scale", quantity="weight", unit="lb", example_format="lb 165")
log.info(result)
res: lb 40
